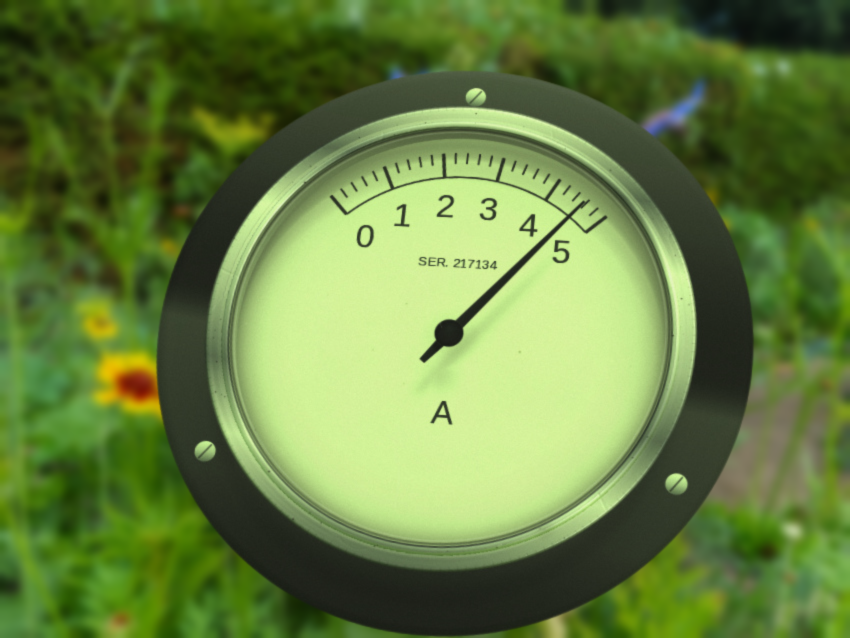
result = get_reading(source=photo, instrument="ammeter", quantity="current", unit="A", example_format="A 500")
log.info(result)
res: A 4.6
